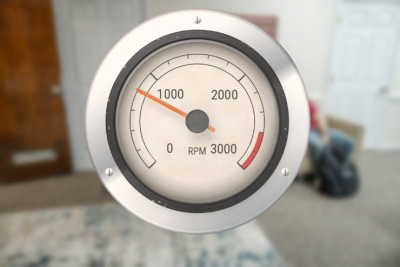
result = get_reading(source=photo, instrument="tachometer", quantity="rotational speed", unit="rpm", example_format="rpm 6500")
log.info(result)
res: rpm 800
